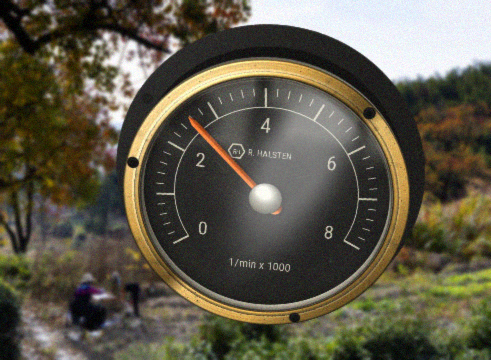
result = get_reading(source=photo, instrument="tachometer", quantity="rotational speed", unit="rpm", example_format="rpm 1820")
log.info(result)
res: rpm 2600
